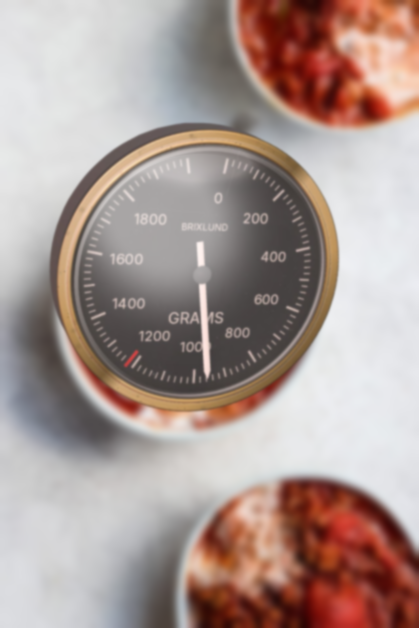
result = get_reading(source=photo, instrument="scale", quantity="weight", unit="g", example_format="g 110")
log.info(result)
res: g 960
